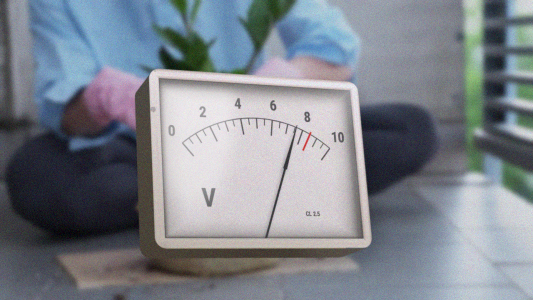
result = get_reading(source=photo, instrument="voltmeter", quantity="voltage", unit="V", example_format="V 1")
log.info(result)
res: V 7.5
